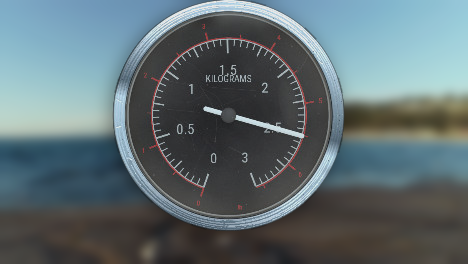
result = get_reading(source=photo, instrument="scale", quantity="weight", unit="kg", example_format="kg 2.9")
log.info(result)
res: kg 2.5
